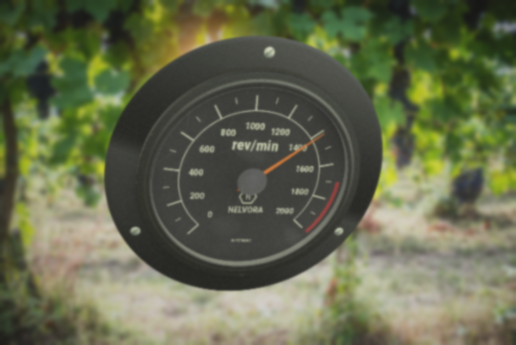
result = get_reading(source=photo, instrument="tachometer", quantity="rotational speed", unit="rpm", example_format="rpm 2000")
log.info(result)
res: rpm 1400
